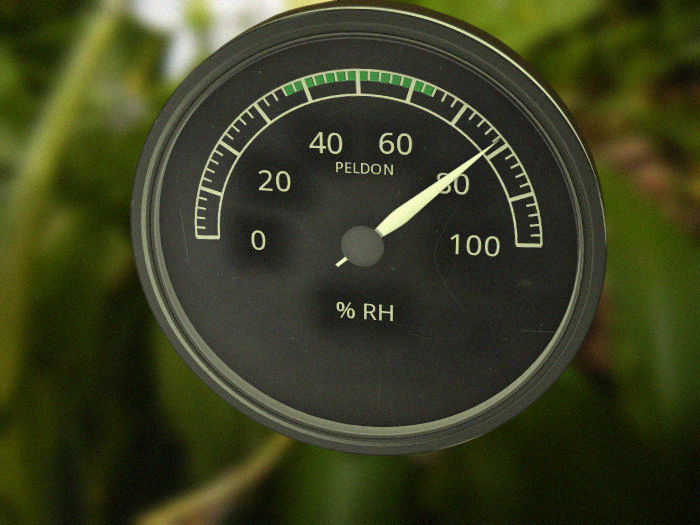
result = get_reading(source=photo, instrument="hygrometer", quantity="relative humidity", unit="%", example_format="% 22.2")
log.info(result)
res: % 78
